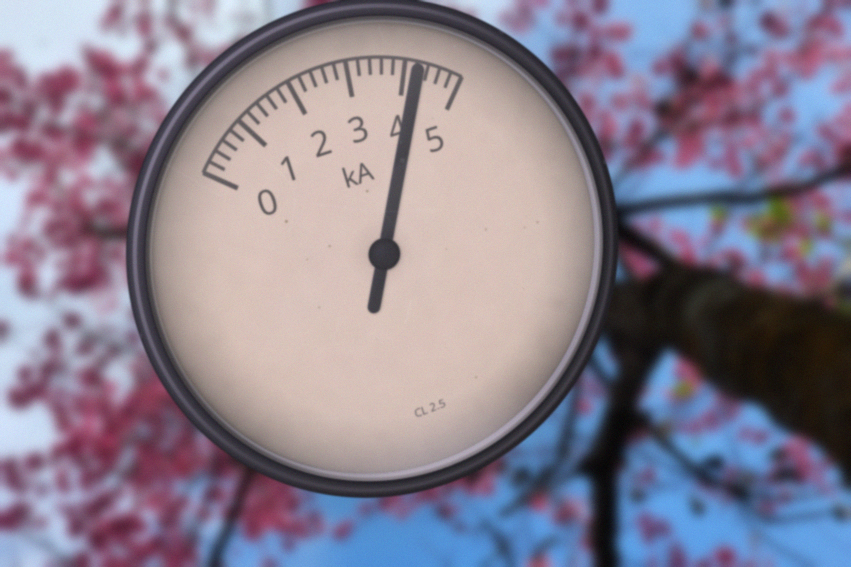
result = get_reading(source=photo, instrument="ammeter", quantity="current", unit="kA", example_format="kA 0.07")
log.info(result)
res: kA 4.2
